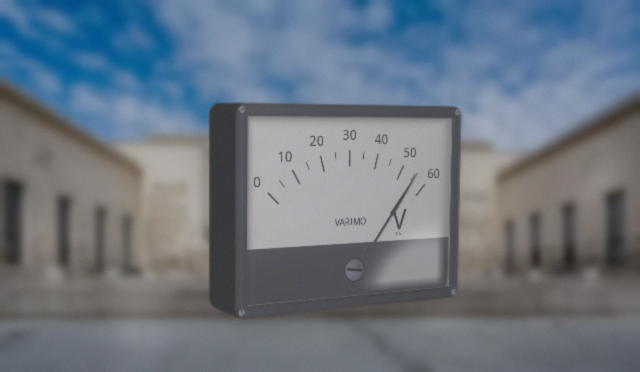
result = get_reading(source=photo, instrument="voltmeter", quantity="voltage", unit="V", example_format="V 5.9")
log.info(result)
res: V 55
